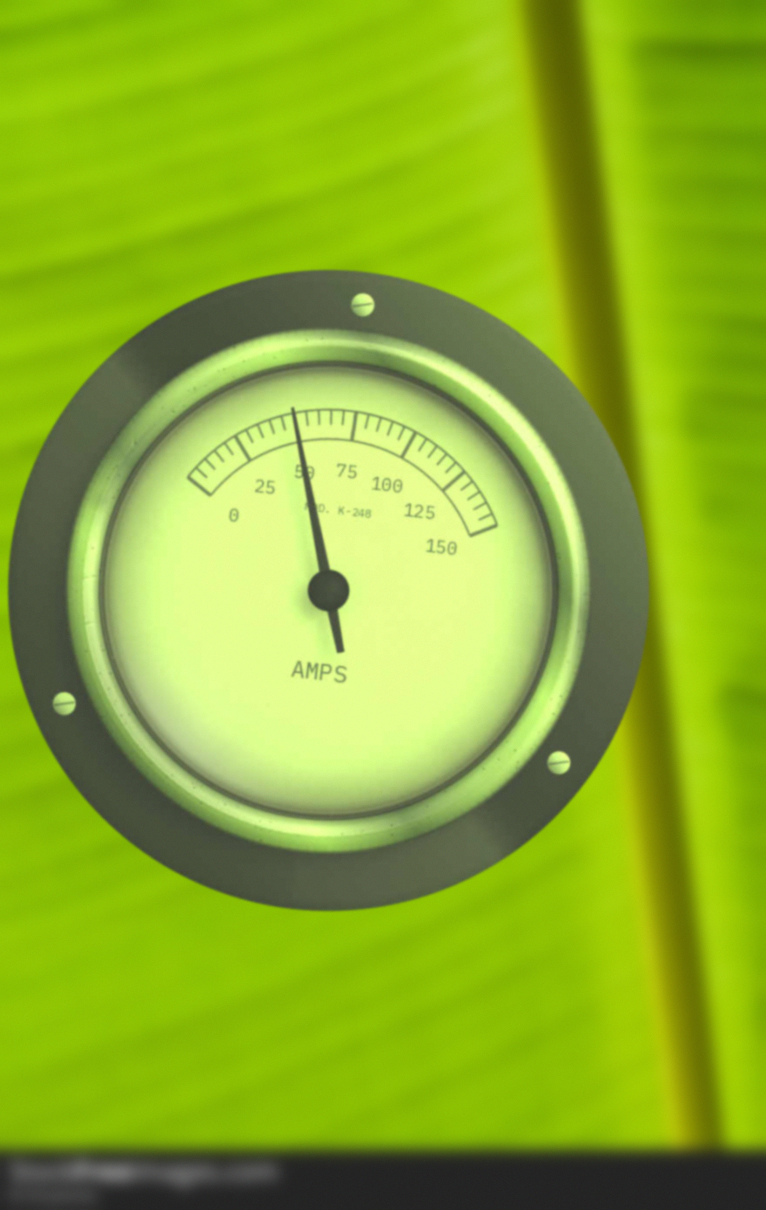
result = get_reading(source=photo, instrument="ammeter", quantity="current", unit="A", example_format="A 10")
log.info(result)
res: A 50
